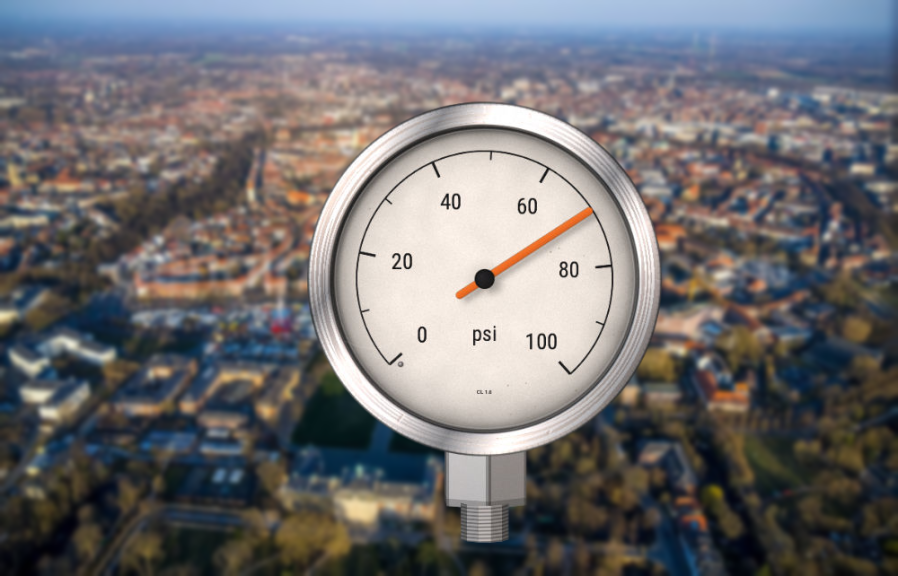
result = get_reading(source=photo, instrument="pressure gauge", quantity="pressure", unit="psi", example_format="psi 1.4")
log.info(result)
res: psi 70
